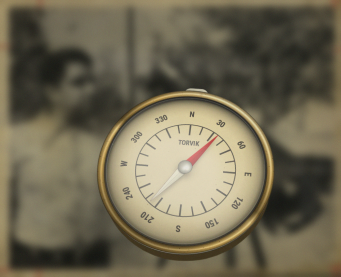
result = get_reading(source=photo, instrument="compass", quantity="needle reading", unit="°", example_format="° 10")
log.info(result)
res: ° 37.5
